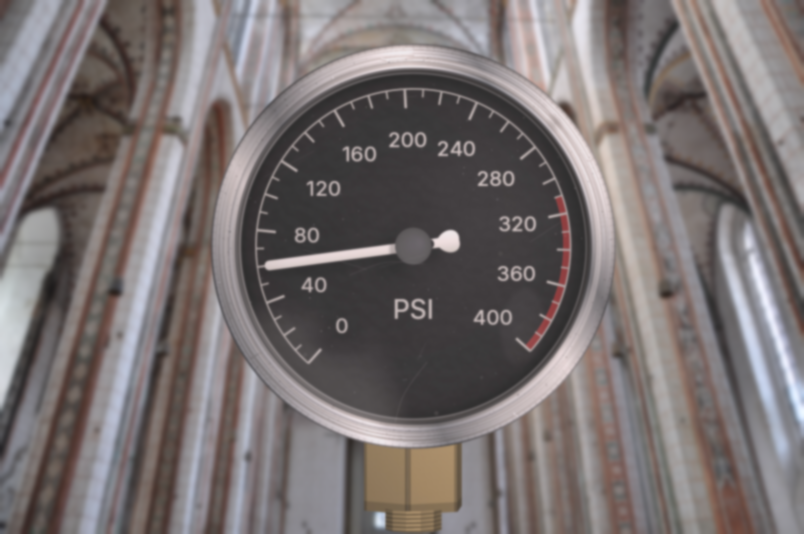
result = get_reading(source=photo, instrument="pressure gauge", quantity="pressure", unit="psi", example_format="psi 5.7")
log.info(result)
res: psi 60
